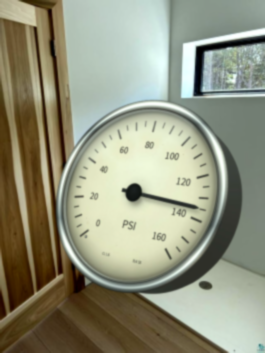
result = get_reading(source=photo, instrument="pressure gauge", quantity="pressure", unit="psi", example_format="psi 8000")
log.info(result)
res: psi 135
